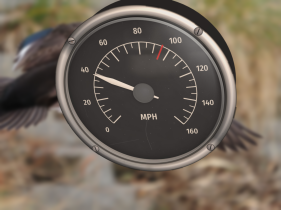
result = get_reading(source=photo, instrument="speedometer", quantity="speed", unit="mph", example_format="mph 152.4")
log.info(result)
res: mph 40
